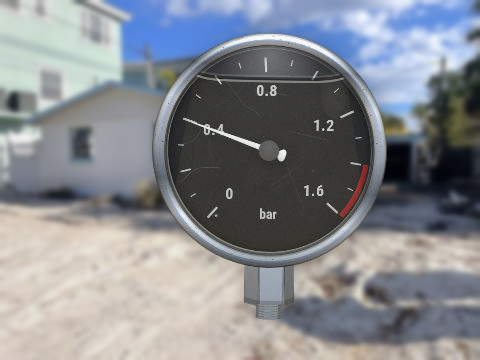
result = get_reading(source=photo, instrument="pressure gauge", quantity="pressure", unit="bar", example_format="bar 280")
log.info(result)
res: bar 0.4
